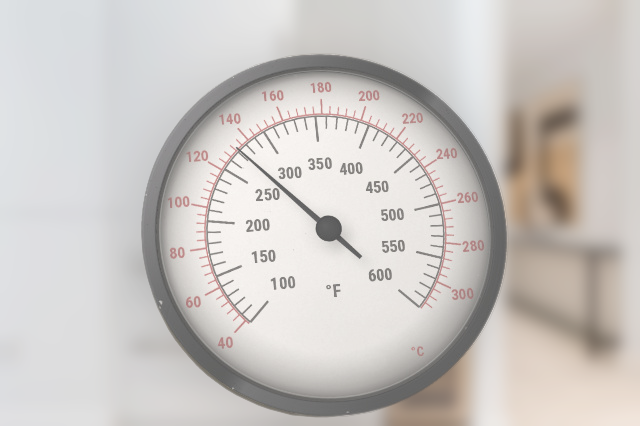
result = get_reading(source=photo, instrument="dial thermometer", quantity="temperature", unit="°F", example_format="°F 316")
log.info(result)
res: °F 270
